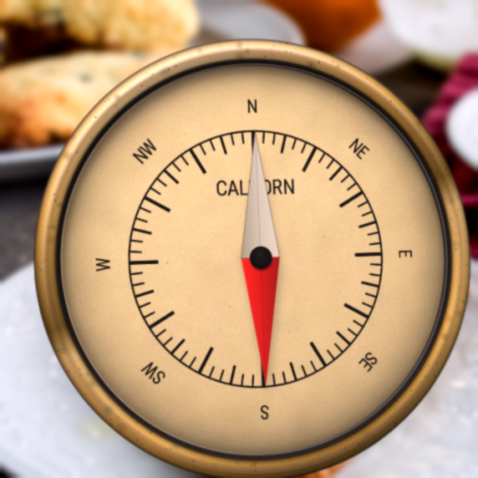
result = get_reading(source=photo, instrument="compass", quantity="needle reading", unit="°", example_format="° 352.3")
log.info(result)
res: ° 180
